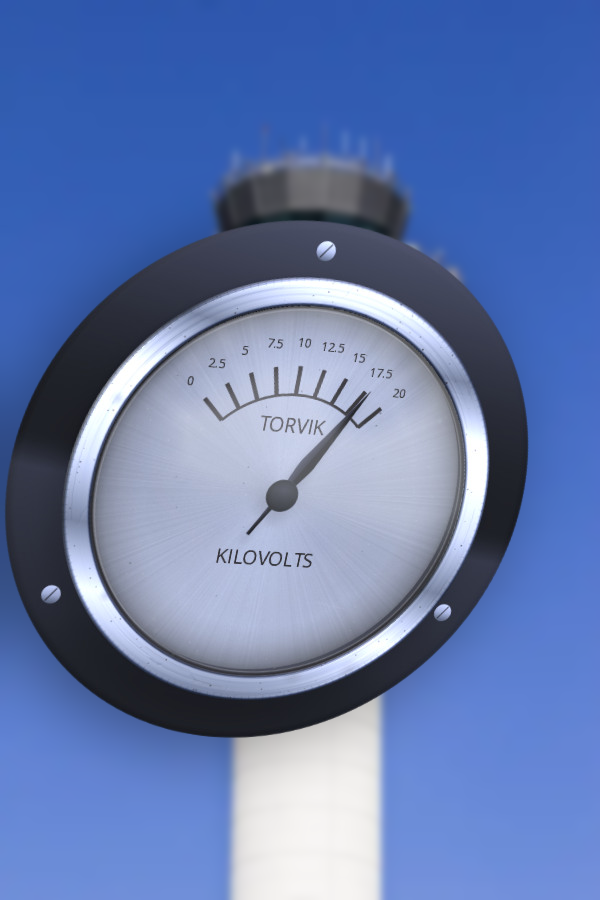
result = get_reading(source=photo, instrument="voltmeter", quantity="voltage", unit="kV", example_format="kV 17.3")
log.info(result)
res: kV 17.5
